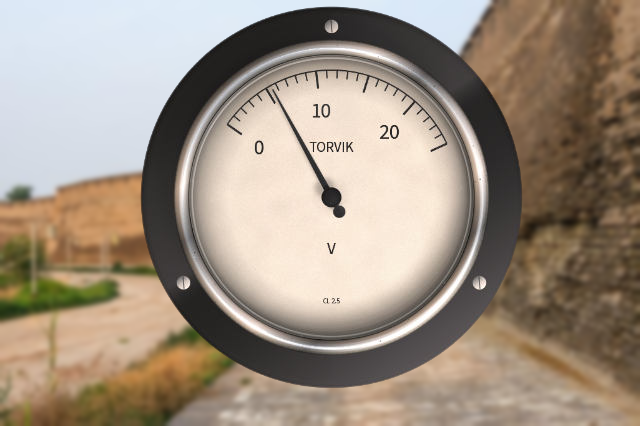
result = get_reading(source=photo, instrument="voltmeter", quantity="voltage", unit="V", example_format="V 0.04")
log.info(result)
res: V 5.5
